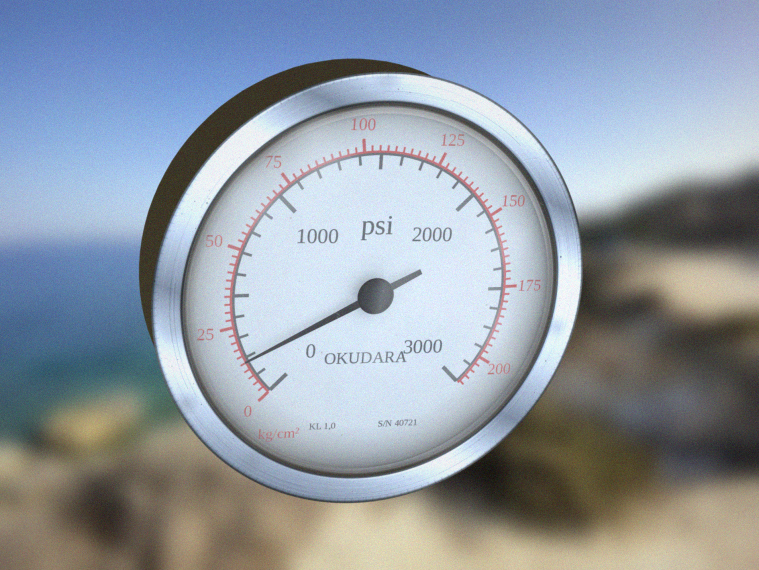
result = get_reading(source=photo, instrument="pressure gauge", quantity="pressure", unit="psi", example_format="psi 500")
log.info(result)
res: psi 200
